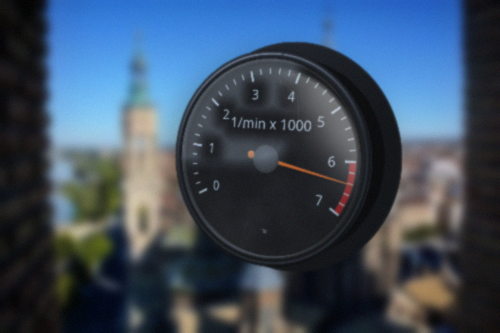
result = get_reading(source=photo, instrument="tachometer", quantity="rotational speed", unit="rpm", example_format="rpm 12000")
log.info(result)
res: rpm 6400
